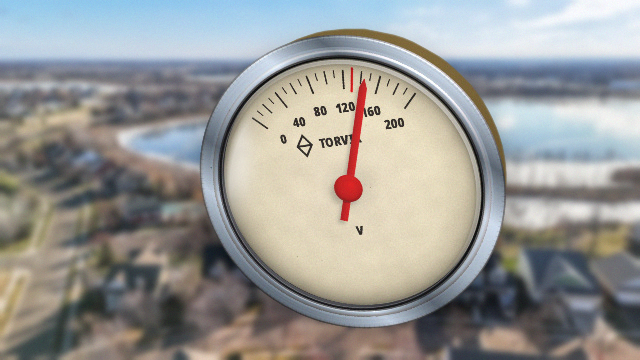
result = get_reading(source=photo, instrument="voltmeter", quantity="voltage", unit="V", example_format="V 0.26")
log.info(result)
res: V 145
